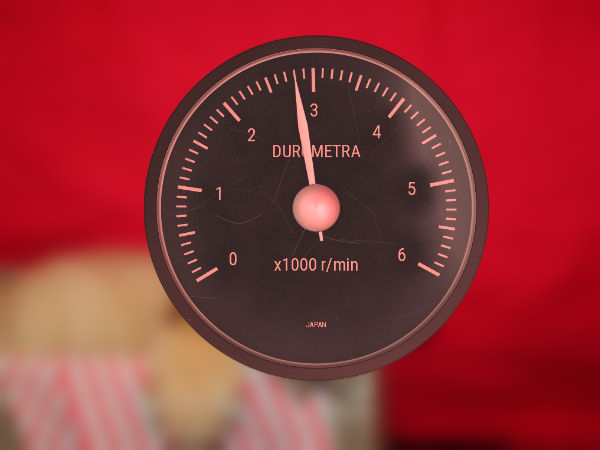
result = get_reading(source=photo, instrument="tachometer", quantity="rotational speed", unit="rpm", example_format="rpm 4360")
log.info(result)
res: rpm 2800
